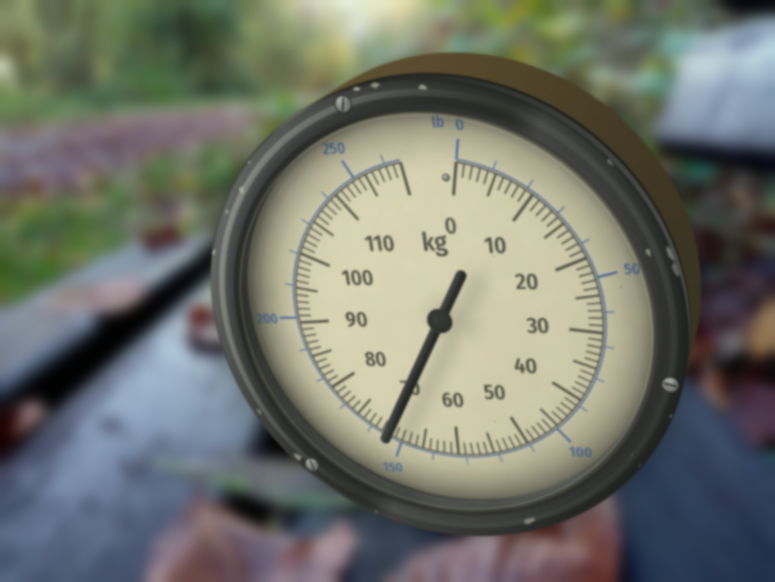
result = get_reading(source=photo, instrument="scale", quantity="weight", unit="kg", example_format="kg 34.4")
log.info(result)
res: kg 70
